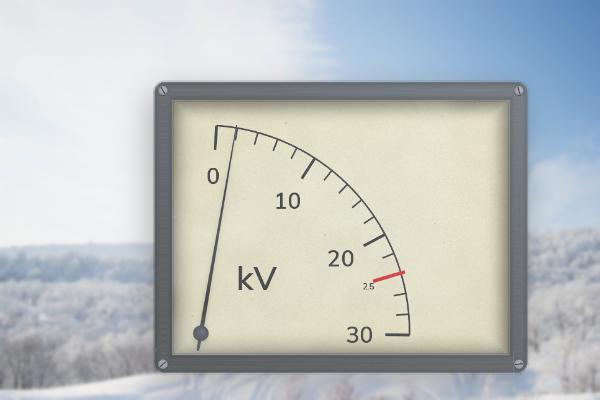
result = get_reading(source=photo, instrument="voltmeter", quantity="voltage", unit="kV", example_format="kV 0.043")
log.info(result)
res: kV 2
